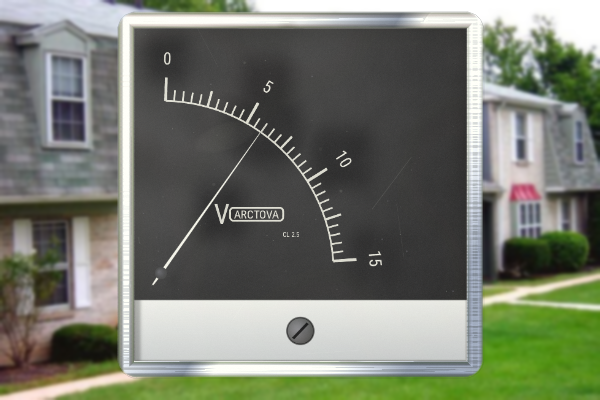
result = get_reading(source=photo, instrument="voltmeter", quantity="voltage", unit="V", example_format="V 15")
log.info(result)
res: V 6
